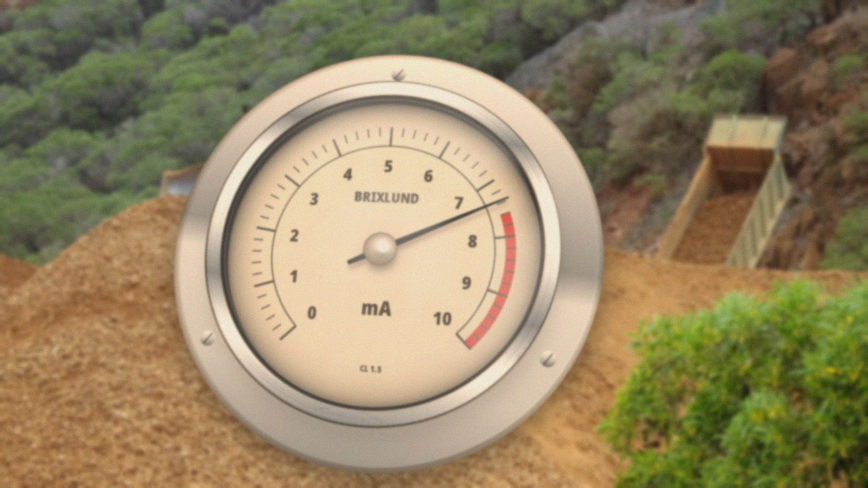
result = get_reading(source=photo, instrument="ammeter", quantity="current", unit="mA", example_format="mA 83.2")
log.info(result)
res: mA 7.4
